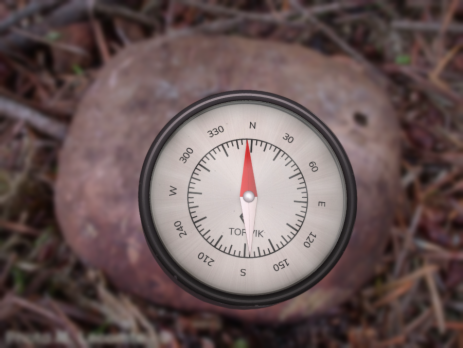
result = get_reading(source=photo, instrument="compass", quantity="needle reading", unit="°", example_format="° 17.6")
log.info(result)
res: ° 355
